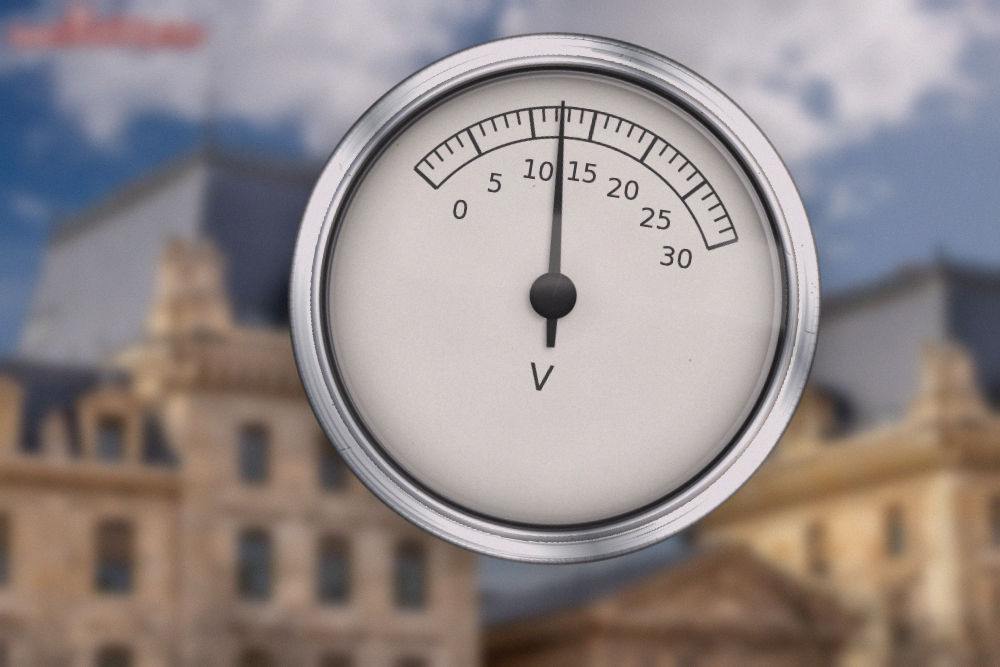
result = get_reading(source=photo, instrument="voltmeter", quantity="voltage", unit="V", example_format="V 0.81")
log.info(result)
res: V 12.5
